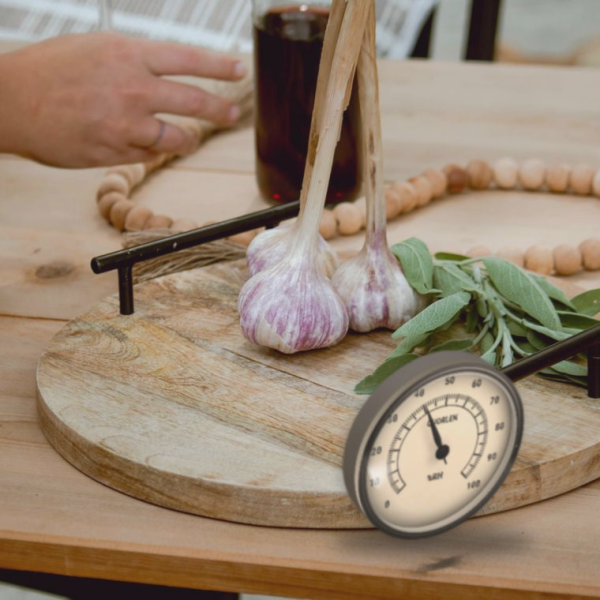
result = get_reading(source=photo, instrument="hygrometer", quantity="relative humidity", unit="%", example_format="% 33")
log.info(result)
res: % 40
